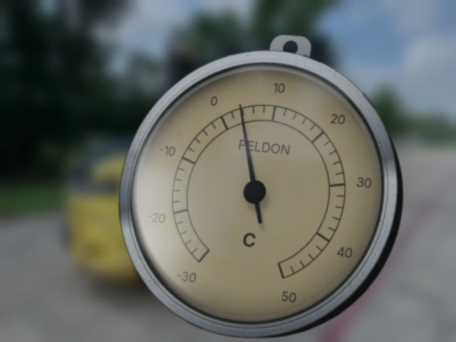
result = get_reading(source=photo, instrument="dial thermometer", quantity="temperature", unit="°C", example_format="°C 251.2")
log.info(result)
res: °C 4
